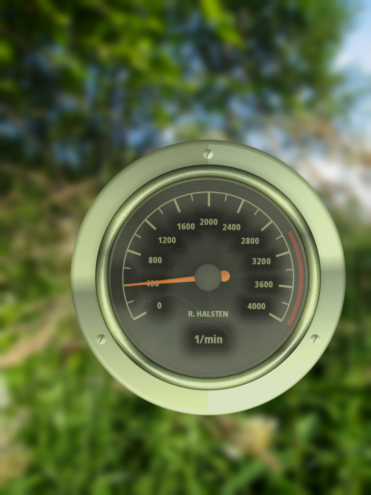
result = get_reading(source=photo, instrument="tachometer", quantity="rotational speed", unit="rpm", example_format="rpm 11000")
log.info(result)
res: rpm 400
